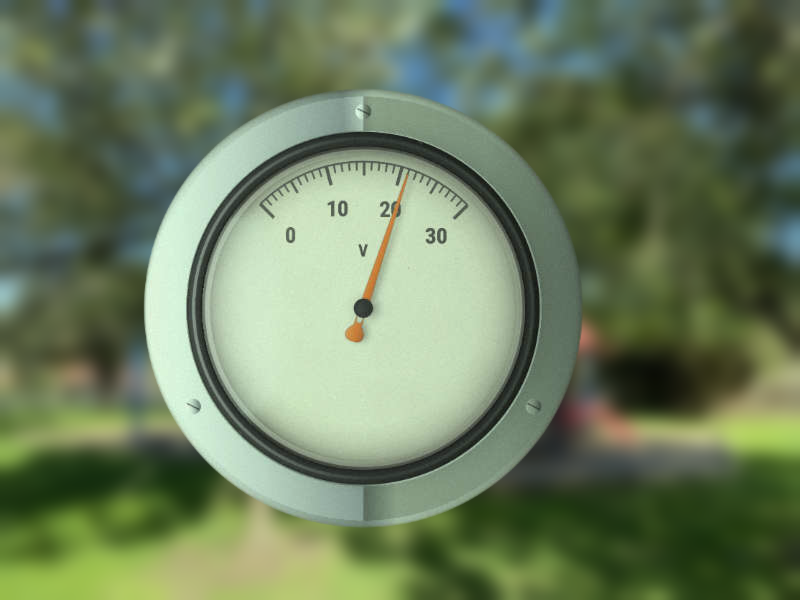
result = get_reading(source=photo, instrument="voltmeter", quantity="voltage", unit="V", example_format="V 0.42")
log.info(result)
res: V 21
